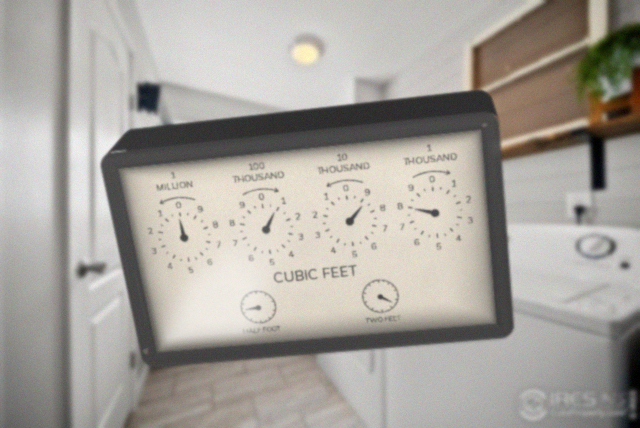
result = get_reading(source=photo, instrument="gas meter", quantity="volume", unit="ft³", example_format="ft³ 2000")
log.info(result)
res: ft³ 8800
